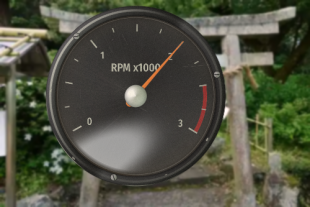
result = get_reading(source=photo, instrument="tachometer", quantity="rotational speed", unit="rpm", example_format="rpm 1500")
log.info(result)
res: rpm 2000
